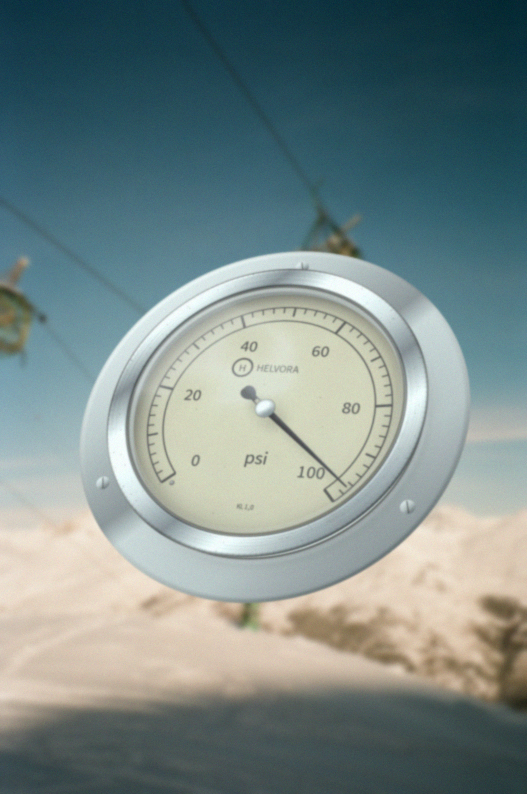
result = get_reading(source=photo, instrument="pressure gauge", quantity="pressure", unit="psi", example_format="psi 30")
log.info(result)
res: psi 97
